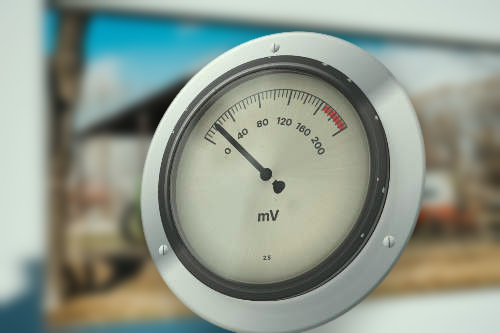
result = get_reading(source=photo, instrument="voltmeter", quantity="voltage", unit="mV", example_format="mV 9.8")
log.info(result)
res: mV 20
